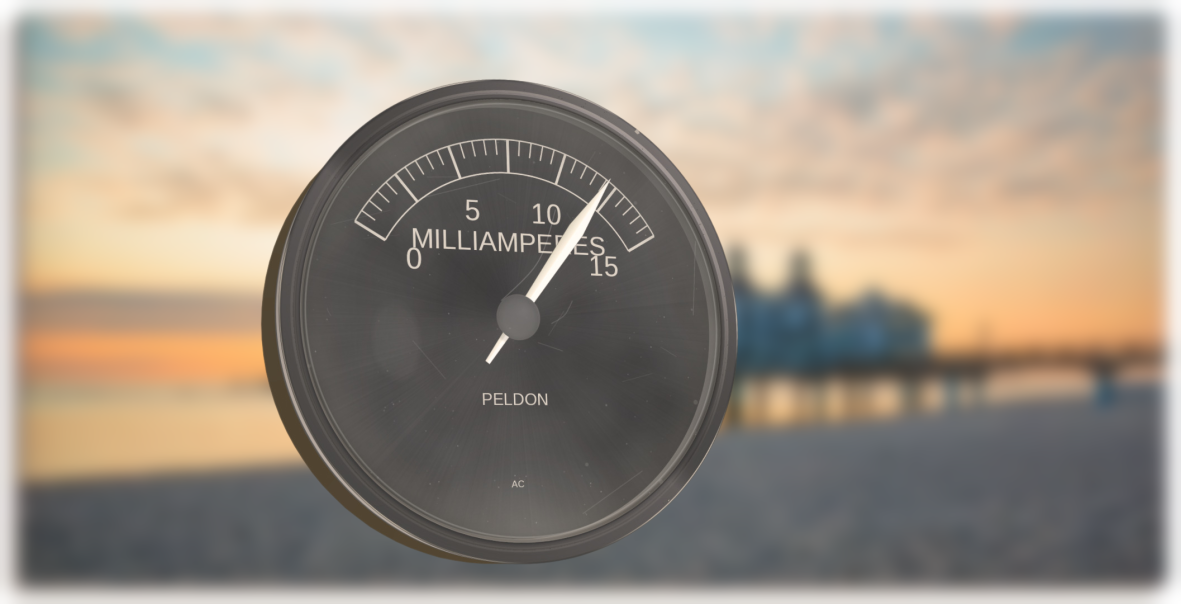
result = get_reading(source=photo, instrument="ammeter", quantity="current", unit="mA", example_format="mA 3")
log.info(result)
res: mA 12
